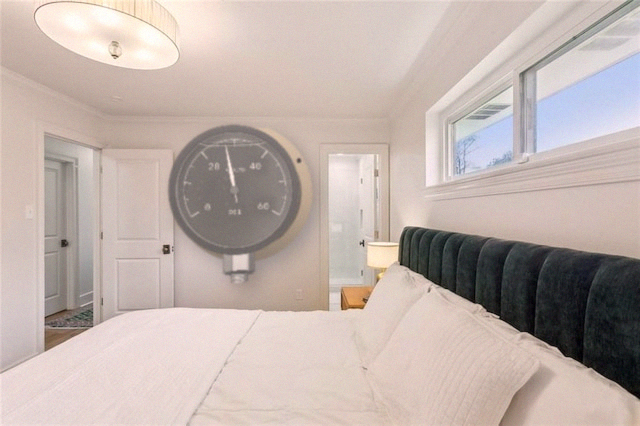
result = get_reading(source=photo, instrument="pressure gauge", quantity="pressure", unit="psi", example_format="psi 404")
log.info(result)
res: psi 27.5
